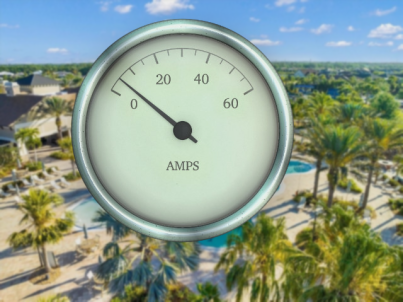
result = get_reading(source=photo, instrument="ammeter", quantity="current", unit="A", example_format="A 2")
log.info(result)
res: A 5
